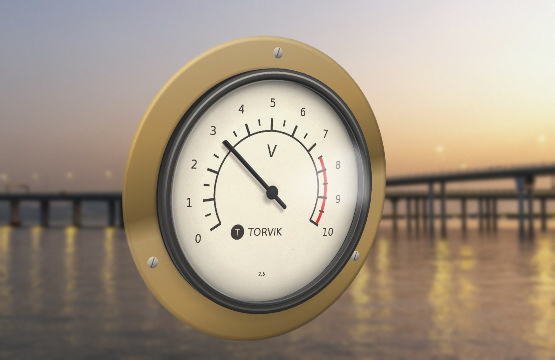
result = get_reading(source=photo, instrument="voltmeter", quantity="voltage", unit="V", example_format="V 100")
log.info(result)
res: V 3
